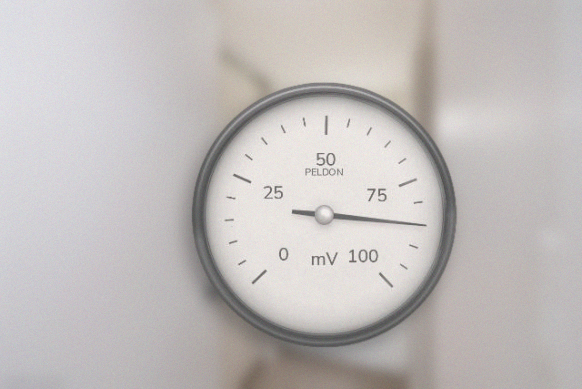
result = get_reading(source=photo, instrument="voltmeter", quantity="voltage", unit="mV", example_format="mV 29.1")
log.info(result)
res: mV 85
